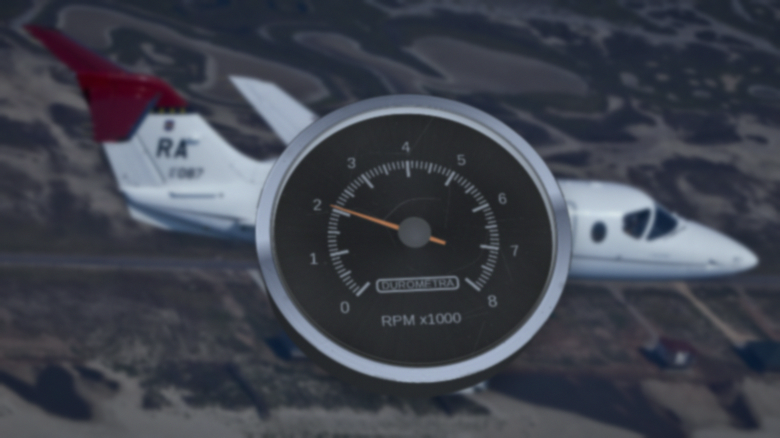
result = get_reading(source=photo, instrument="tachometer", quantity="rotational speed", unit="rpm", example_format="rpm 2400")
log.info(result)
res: rpm 2000
